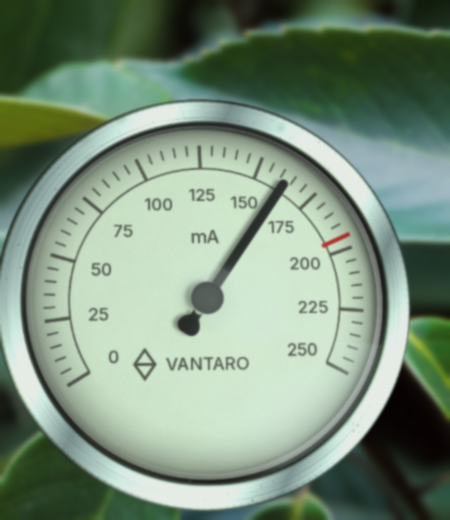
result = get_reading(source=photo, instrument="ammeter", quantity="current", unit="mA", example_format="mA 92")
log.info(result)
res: mA 162.5
